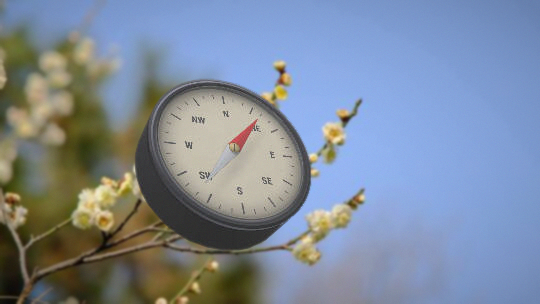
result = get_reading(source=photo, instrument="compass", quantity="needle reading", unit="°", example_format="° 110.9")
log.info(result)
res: ° 40
